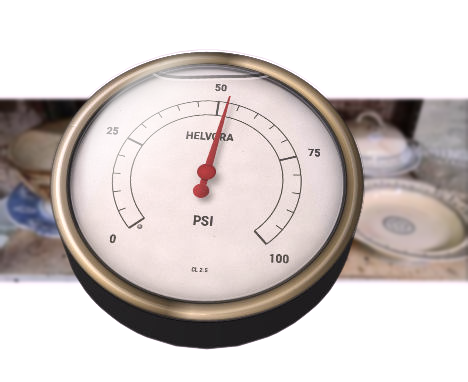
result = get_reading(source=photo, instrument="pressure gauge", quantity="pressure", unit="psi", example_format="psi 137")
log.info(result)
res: psi 52.5
